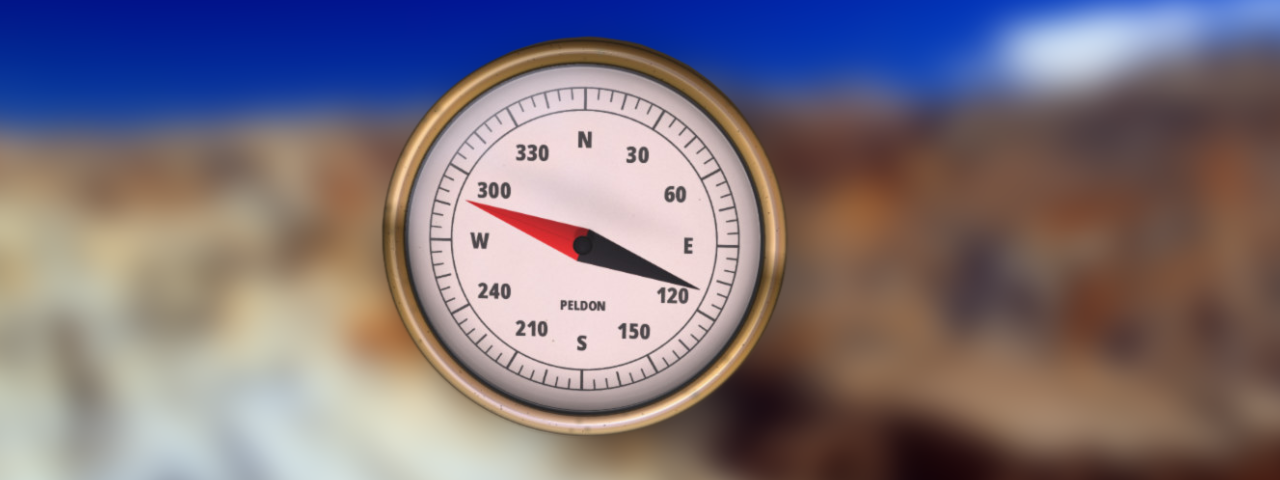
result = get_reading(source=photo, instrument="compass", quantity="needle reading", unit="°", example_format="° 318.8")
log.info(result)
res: ° 290
